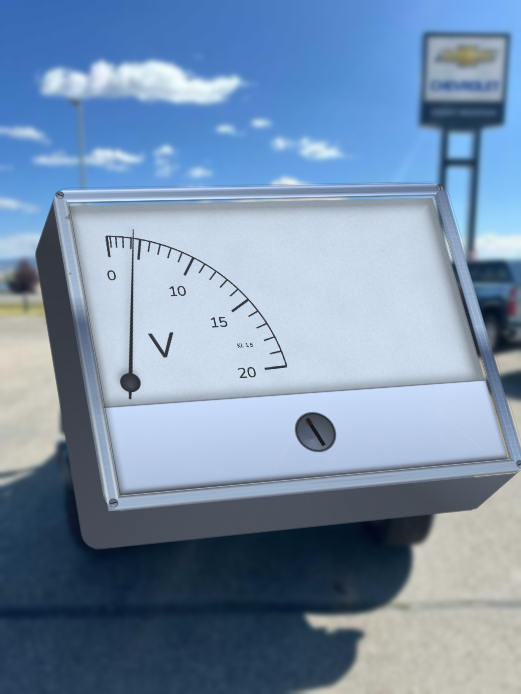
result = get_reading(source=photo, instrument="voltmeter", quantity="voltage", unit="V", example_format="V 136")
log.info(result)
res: V 4
